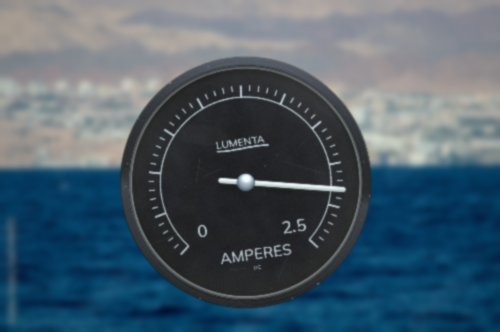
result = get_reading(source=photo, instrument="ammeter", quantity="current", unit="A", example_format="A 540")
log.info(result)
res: A 2.15
